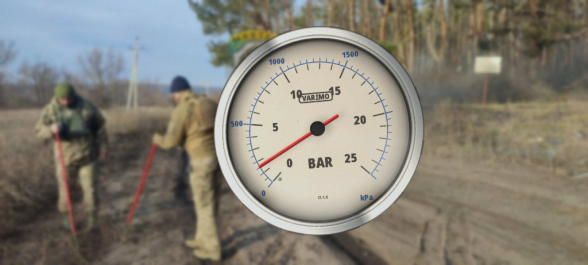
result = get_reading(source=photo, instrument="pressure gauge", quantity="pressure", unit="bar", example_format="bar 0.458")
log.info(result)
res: bar 1.5
